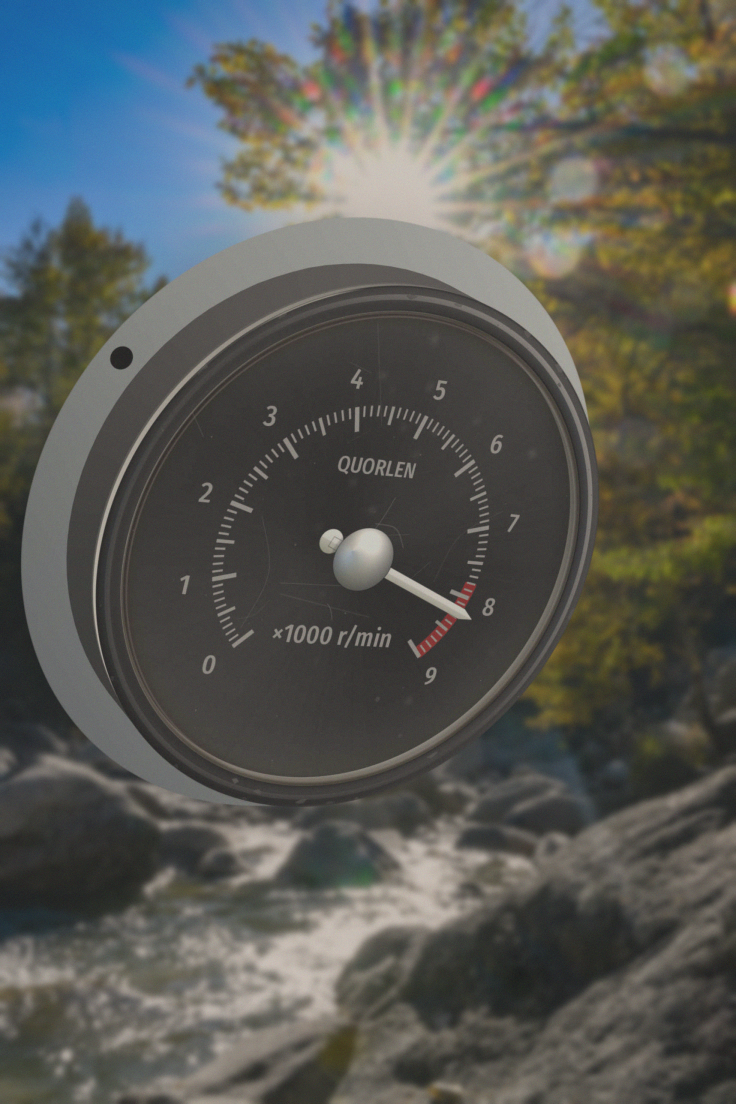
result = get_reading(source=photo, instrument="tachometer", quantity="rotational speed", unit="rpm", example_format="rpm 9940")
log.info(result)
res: rpm 8200
